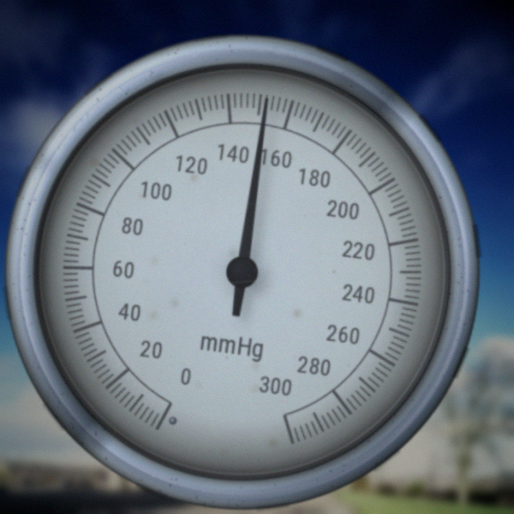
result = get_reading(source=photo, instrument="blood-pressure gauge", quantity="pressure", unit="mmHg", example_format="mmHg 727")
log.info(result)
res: mmHg 152
